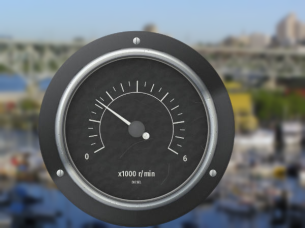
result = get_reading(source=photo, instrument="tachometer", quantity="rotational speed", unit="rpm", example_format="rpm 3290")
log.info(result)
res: rpm 1625
